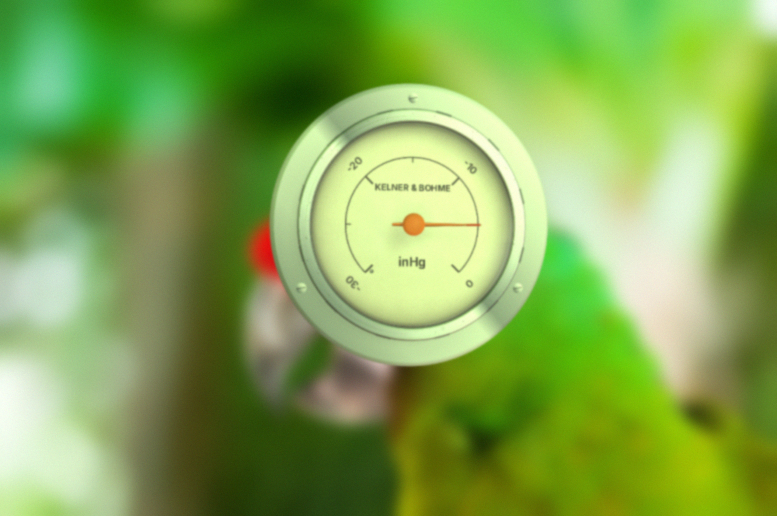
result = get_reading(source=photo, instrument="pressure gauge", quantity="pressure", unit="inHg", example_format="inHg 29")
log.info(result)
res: inHg -5
